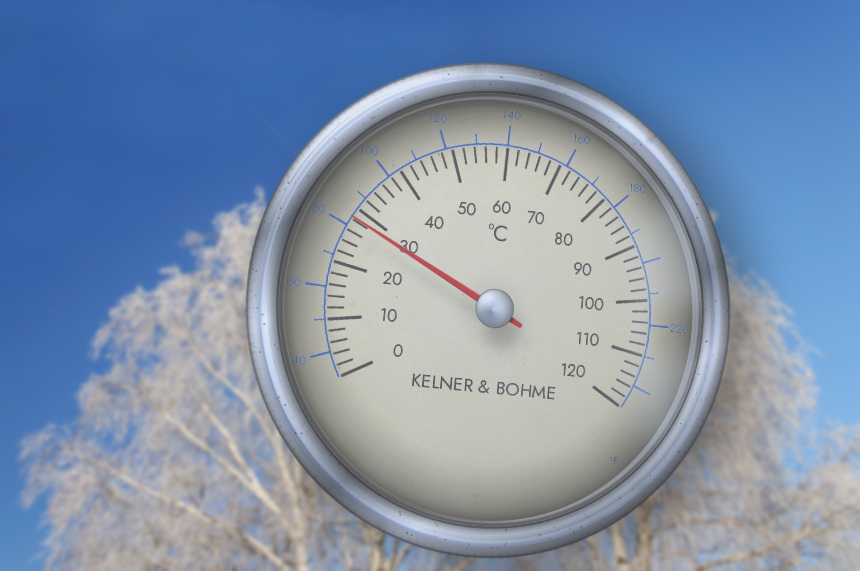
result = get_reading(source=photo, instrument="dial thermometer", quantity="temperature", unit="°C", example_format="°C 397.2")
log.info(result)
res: °C 28
